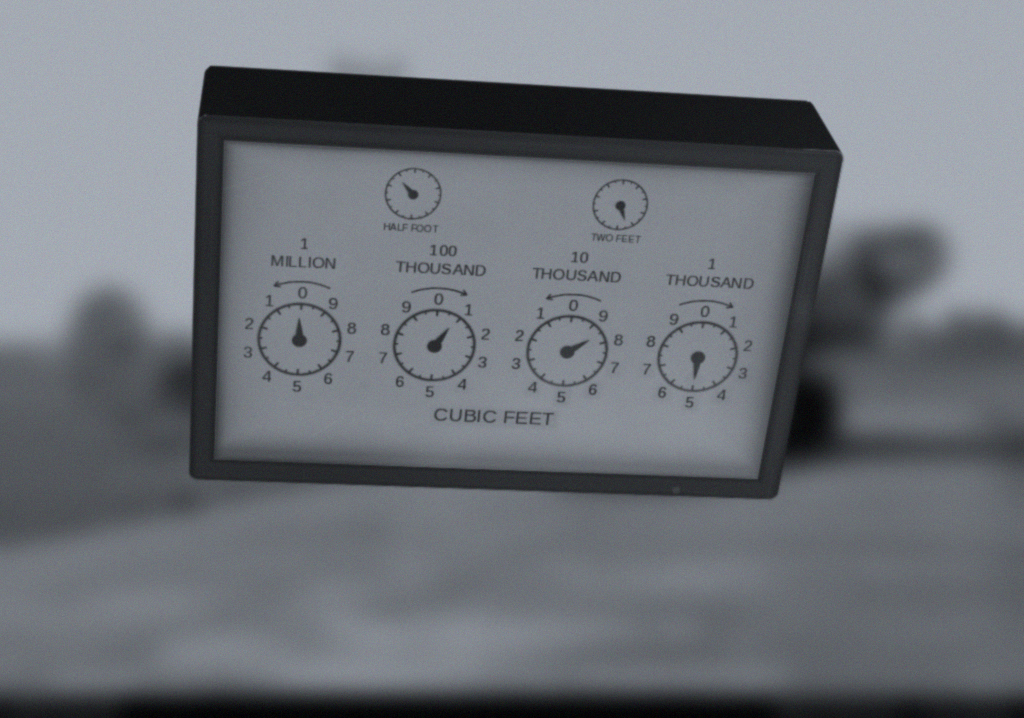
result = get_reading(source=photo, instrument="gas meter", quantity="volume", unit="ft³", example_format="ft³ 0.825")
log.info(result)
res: ft³ 8500
